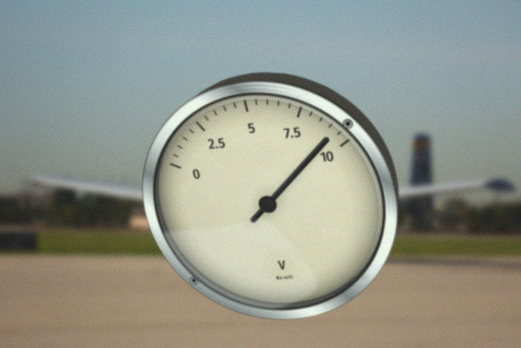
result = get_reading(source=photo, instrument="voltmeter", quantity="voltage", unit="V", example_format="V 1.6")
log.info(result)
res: V 9.25
